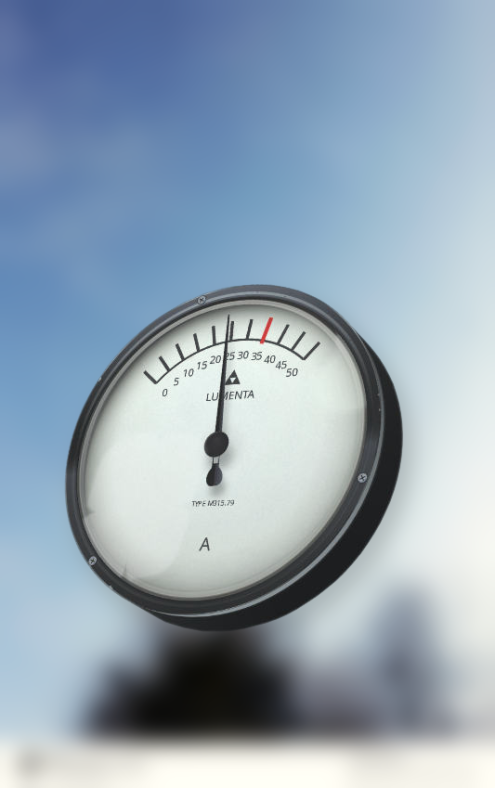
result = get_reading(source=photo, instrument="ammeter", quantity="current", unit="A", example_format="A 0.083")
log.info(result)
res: A 25
